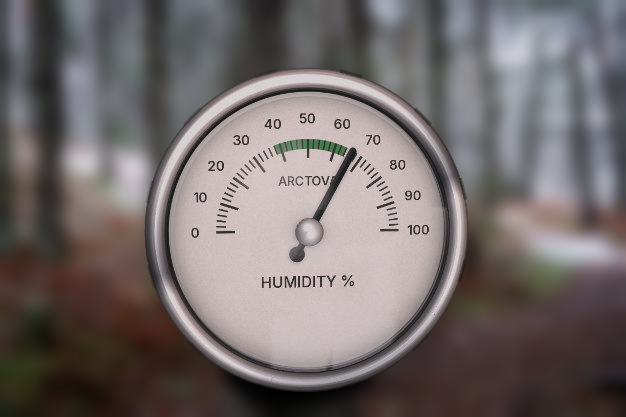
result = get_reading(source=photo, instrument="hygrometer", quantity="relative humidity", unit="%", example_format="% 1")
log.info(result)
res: % 66
